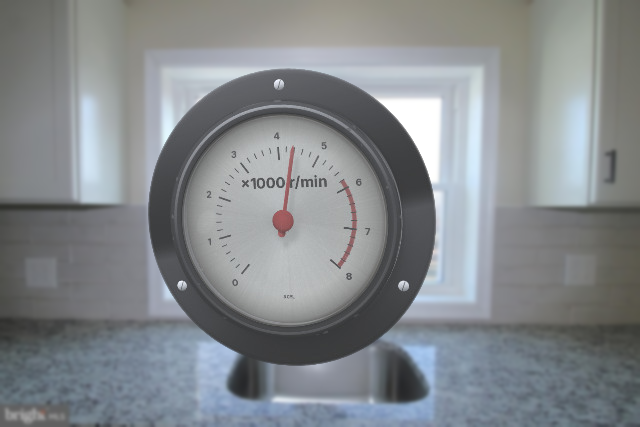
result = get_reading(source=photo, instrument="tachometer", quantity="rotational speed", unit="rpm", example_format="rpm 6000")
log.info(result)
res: rpm 4400
